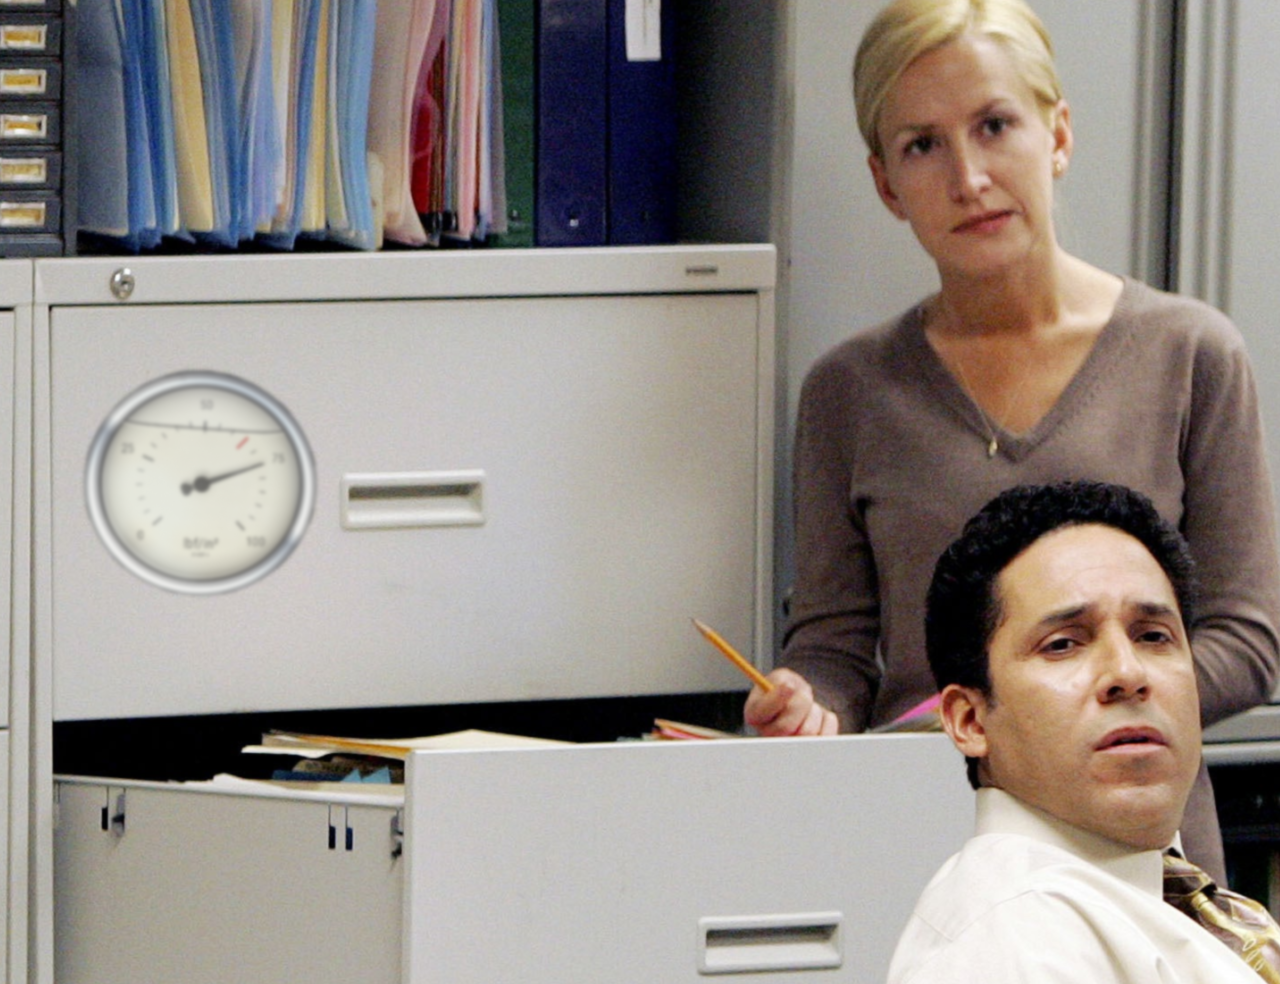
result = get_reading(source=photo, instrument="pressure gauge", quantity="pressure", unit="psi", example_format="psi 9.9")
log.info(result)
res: psi 75
